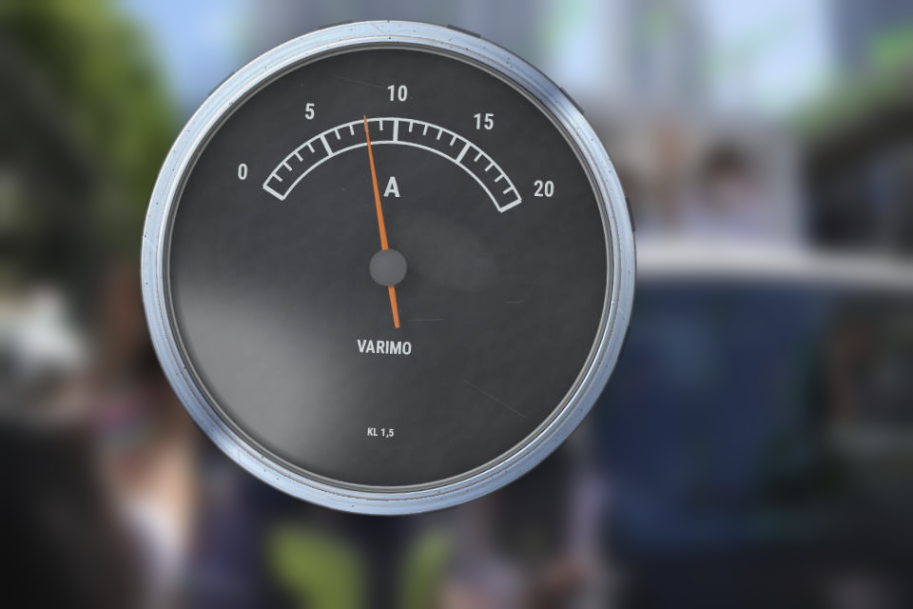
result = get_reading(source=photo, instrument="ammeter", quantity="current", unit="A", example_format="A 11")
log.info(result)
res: A 8
